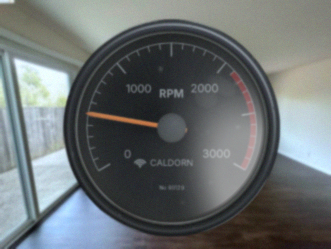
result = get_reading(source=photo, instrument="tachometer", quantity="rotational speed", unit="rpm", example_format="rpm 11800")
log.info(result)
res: rpm 500
